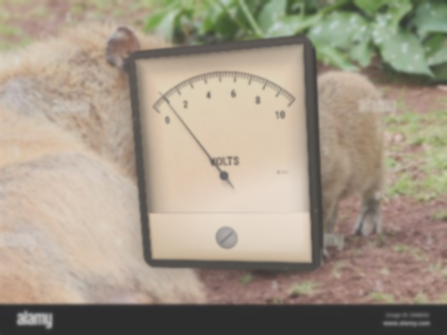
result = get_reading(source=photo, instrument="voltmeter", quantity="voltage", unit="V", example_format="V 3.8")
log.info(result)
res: V 1
